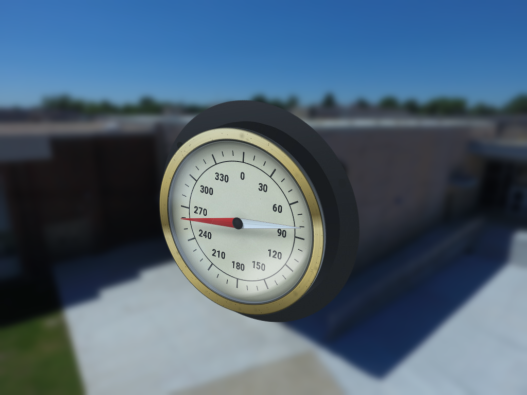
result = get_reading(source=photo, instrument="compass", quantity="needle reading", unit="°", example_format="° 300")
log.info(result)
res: ° 260
